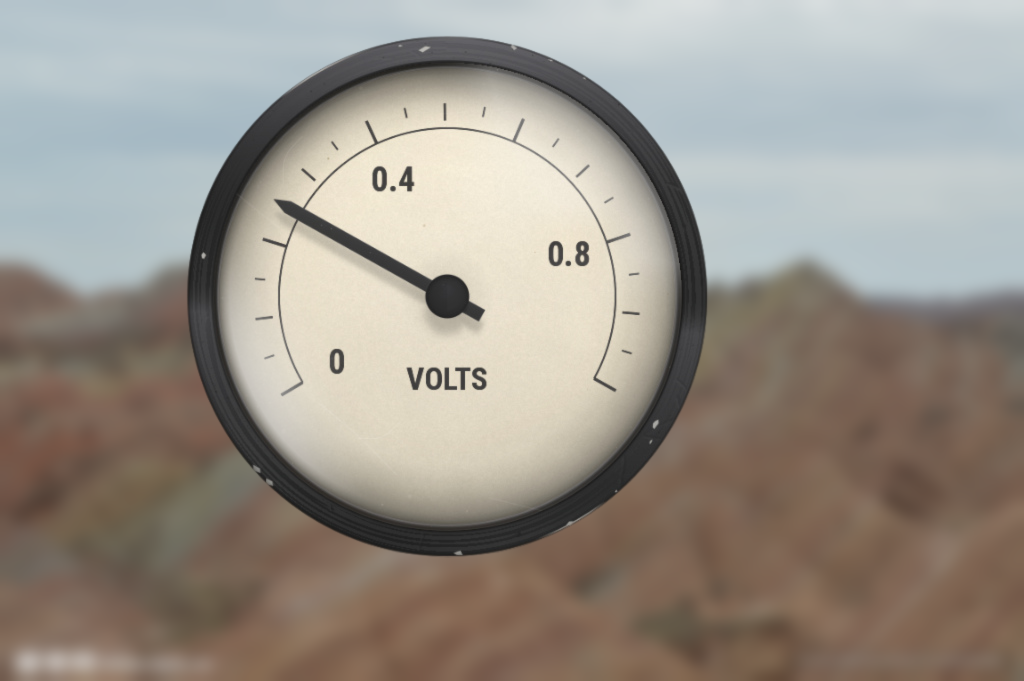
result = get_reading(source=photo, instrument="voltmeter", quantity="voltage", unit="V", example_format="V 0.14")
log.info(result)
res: V 0.25
